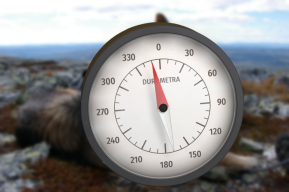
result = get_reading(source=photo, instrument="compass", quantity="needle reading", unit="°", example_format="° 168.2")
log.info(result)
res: ° 350
